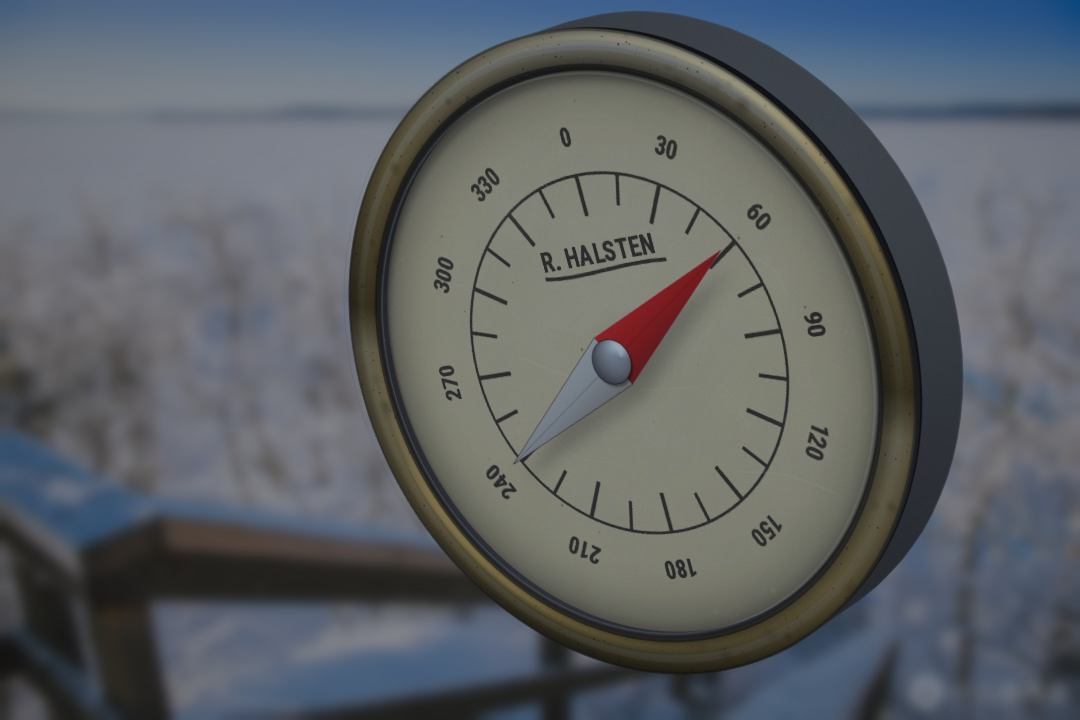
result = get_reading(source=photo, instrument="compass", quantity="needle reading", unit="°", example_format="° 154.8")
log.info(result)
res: ° 60
